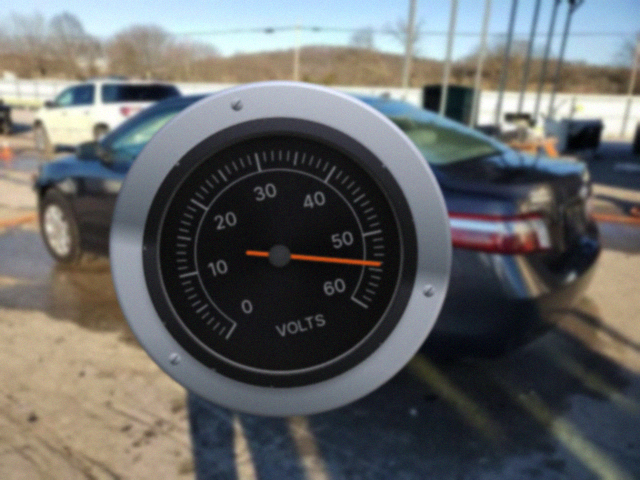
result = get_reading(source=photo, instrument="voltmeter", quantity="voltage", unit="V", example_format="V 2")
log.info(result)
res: V 54
